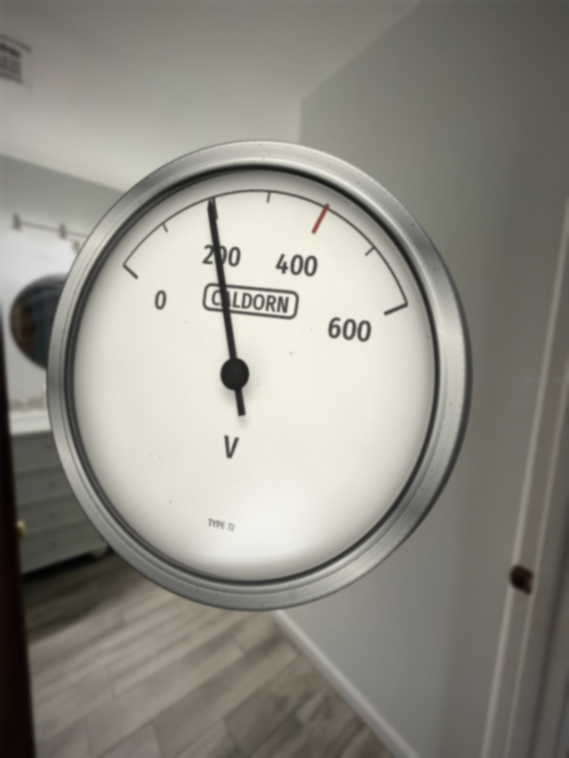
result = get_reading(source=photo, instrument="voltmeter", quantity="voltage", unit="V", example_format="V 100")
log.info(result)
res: V 200
